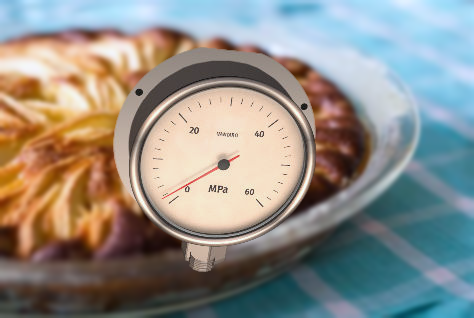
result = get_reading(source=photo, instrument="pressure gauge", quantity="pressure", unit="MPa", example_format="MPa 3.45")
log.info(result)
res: MPa 2
